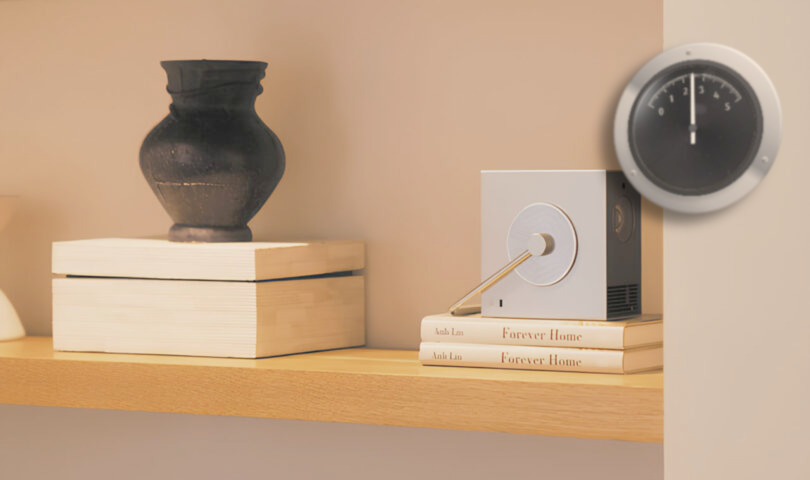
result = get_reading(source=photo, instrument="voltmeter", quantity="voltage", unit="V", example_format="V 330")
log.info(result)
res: V 2.5
